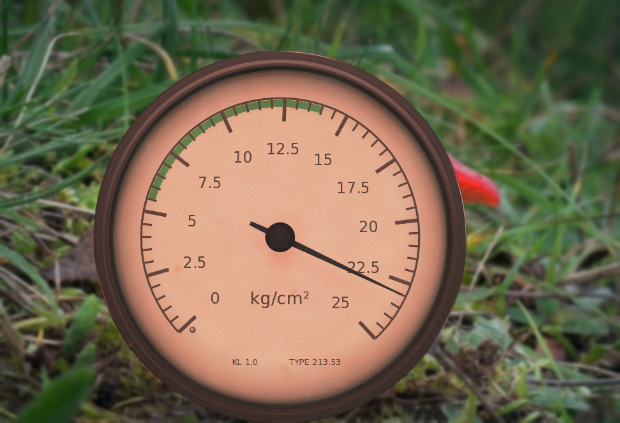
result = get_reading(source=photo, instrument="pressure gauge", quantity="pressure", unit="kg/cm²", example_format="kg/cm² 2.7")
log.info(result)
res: kg/cm² 23
